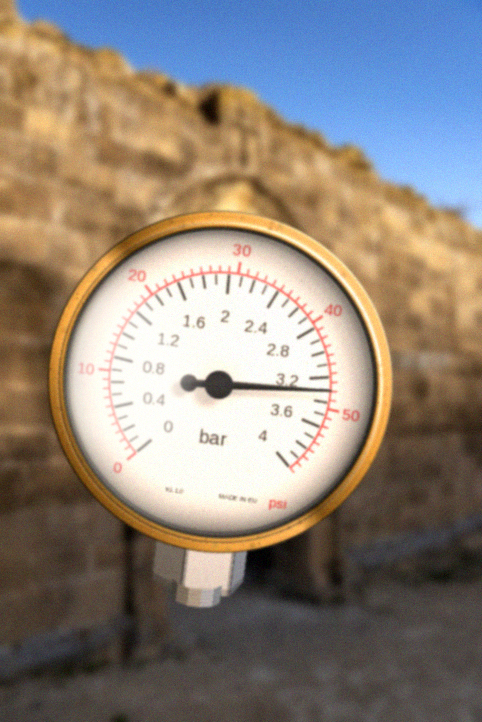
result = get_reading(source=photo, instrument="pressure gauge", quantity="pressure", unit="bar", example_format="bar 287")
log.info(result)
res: bar 3.3
